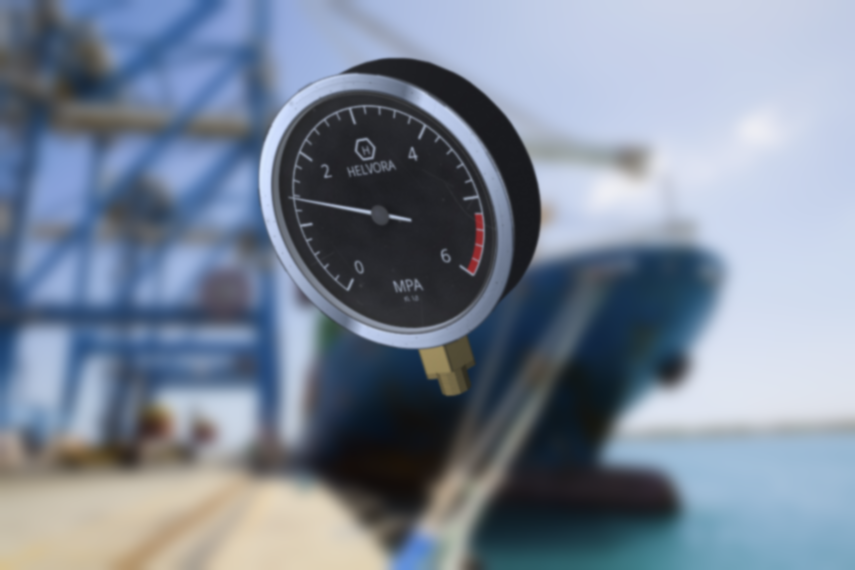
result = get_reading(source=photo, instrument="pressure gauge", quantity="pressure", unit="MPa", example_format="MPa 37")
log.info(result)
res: MPa 1.4
